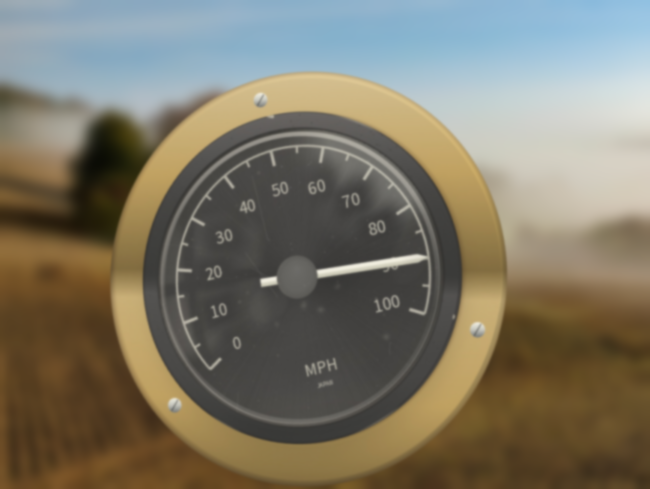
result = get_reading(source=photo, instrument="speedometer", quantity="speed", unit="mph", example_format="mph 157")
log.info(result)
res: mph 90
